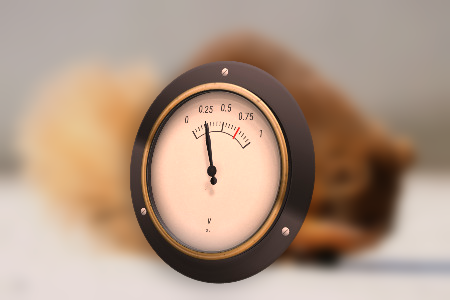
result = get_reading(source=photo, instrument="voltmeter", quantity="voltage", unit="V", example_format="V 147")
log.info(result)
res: V 0.25
